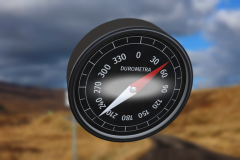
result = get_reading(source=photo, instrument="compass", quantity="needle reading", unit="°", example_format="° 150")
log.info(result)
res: ° 45
